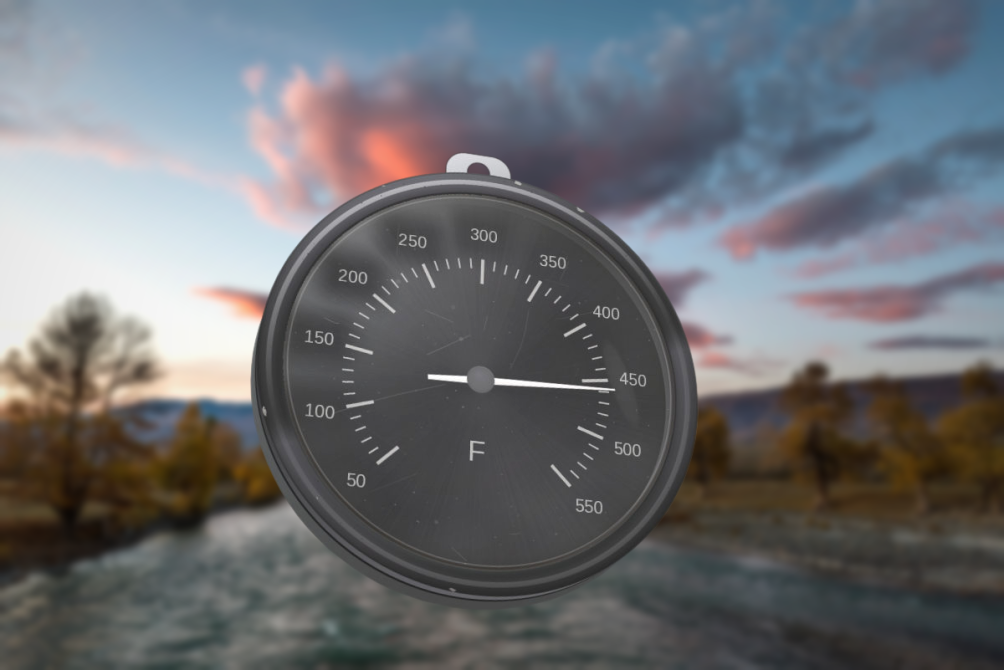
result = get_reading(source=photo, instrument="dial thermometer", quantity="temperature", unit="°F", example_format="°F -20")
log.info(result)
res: °F 460
